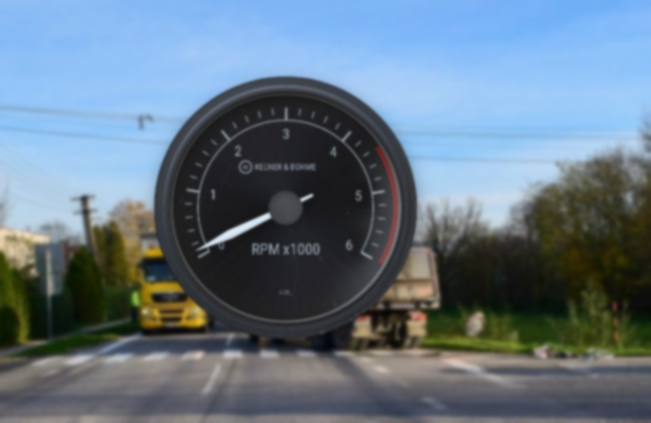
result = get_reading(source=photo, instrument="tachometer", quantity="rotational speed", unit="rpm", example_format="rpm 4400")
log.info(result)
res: rpm 100
